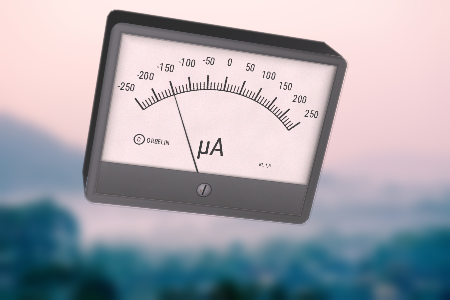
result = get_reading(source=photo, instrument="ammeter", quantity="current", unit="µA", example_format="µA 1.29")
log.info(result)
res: µA -150
